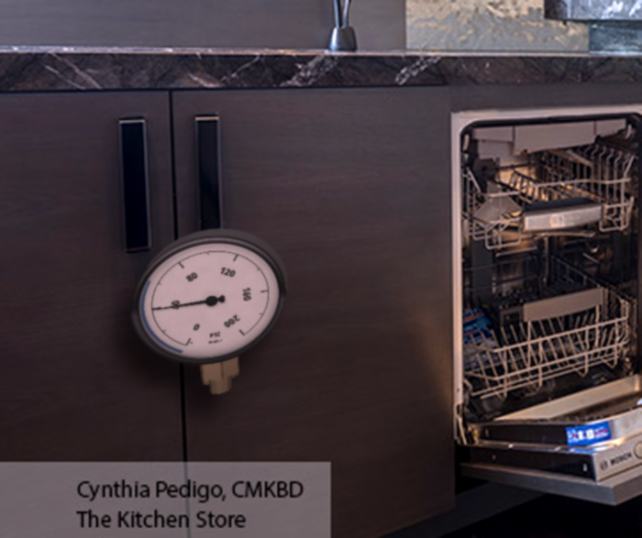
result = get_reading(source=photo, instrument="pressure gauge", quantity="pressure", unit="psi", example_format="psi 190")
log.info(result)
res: psi 40
